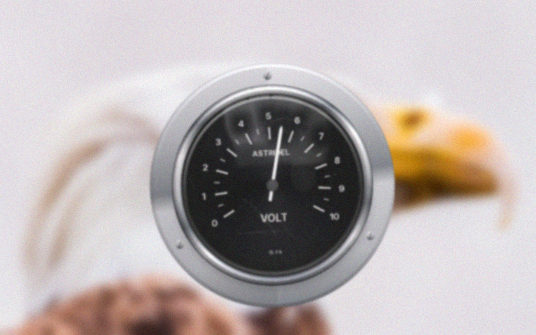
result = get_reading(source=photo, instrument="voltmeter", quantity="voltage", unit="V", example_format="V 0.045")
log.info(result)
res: V 5.5
